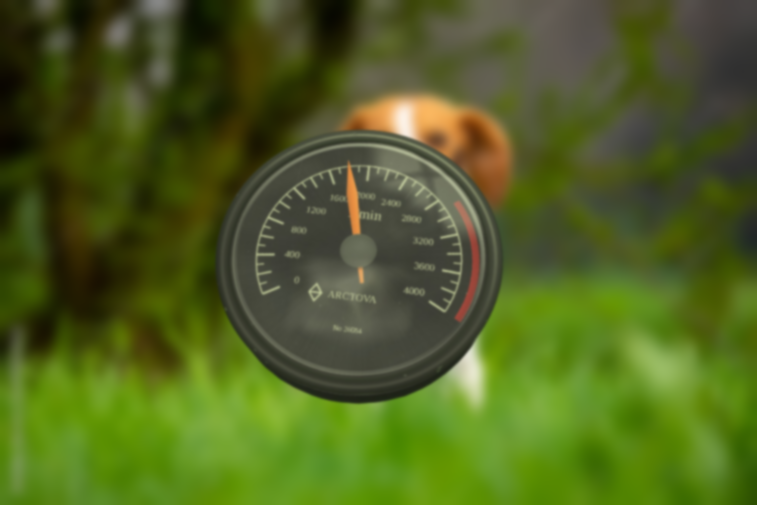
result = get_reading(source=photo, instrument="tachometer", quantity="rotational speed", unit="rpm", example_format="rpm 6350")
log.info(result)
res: rpm 1800
